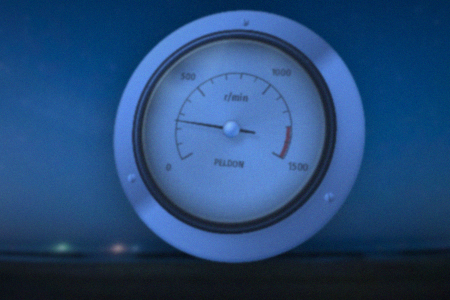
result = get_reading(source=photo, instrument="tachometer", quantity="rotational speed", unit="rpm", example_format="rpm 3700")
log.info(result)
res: rpm 250
